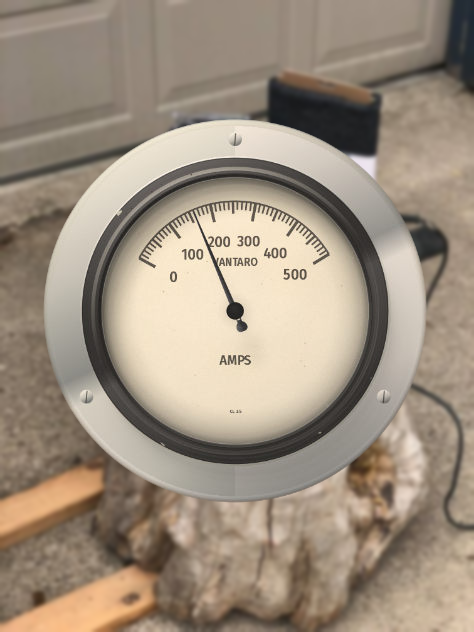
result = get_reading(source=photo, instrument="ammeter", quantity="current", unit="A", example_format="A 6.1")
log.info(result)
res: A 160
